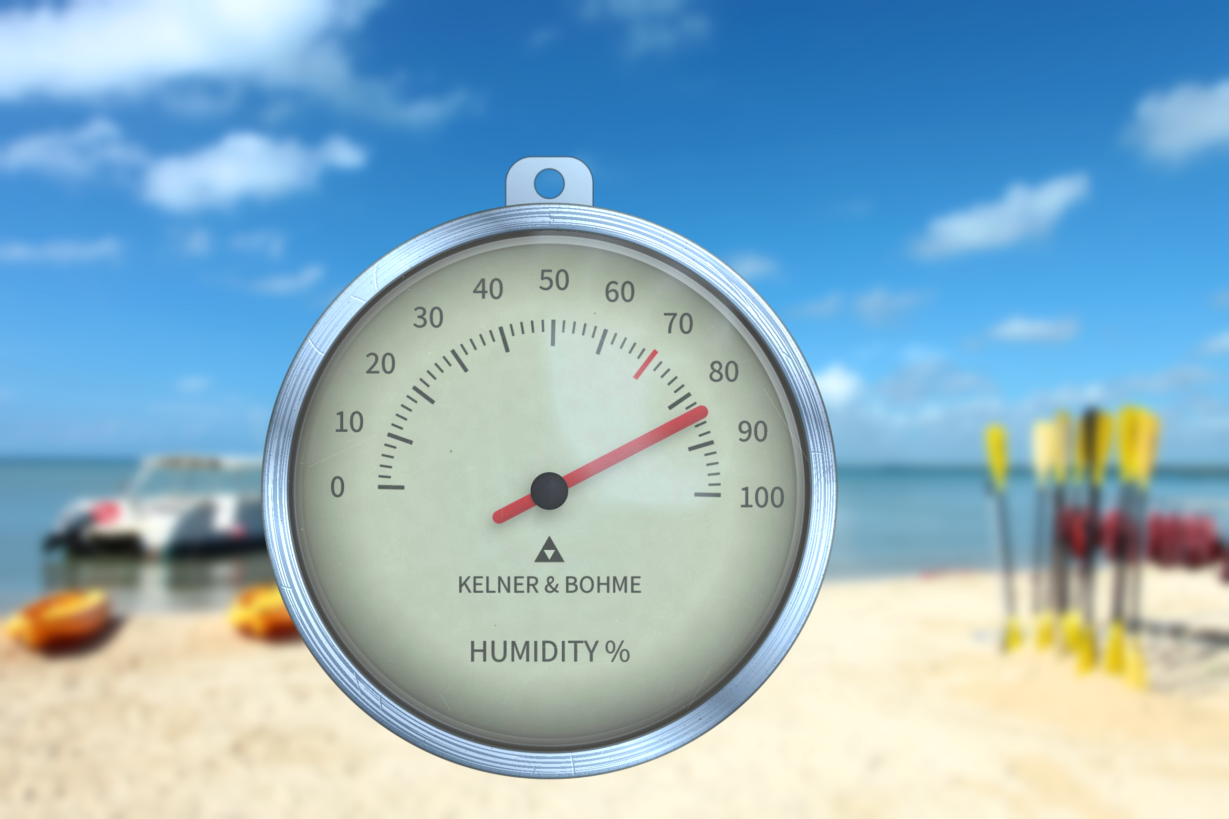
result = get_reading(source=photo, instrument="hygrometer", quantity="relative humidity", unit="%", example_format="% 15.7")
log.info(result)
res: % 84
